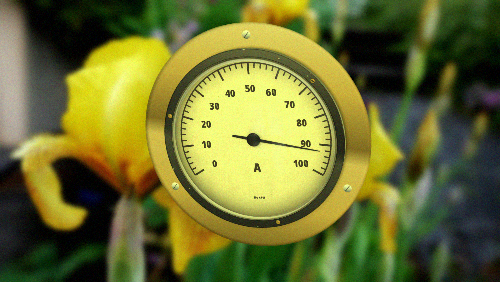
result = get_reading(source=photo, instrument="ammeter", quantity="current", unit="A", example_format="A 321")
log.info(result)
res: A 92
